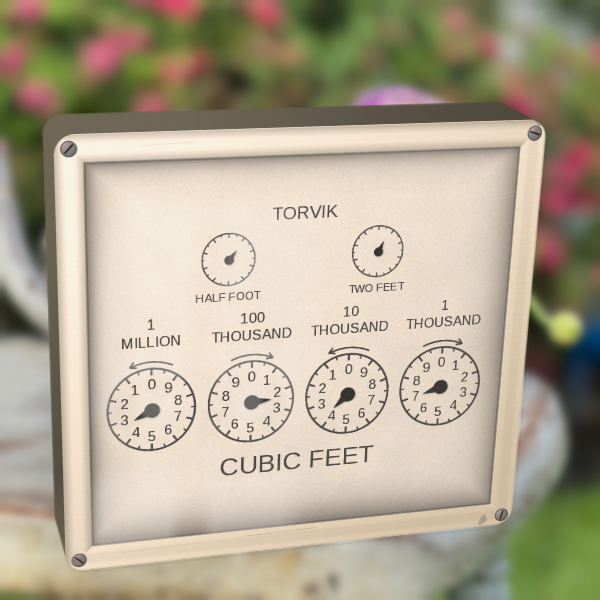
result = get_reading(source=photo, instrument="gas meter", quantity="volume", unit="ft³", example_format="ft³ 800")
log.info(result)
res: ft³ 323700
